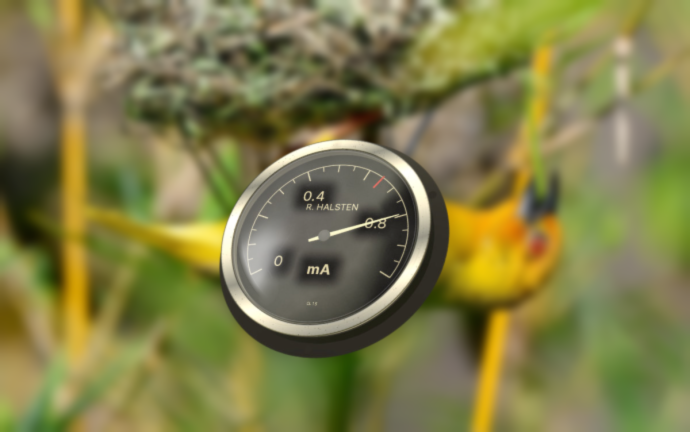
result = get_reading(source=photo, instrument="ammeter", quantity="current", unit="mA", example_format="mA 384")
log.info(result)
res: mA 0.8
